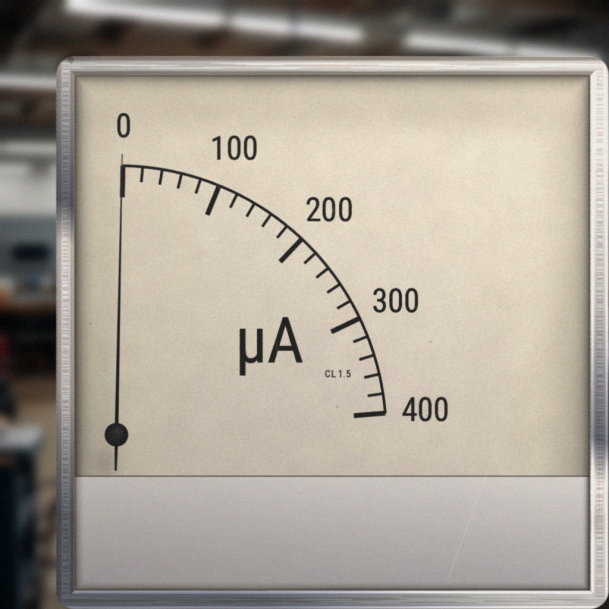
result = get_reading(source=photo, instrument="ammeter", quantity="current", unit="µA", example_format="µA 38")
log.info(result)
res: µA 0
